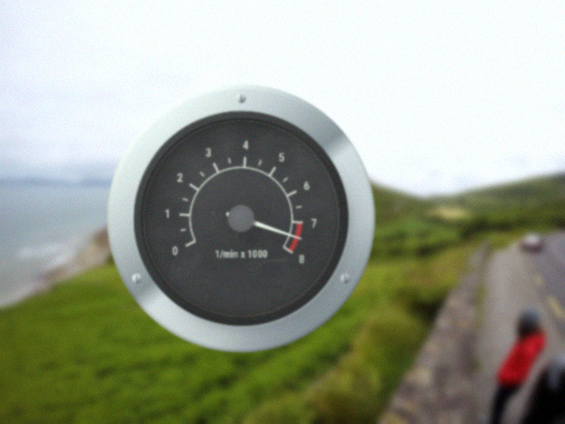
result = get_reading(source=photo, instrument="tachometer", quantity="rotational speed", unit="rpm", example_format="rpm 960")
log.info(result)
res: rpm 7500
